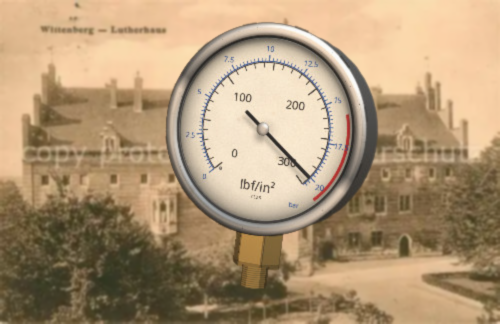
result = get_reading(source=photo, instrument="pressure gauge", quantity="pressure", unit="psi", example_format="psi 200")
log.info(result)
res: psi 290
